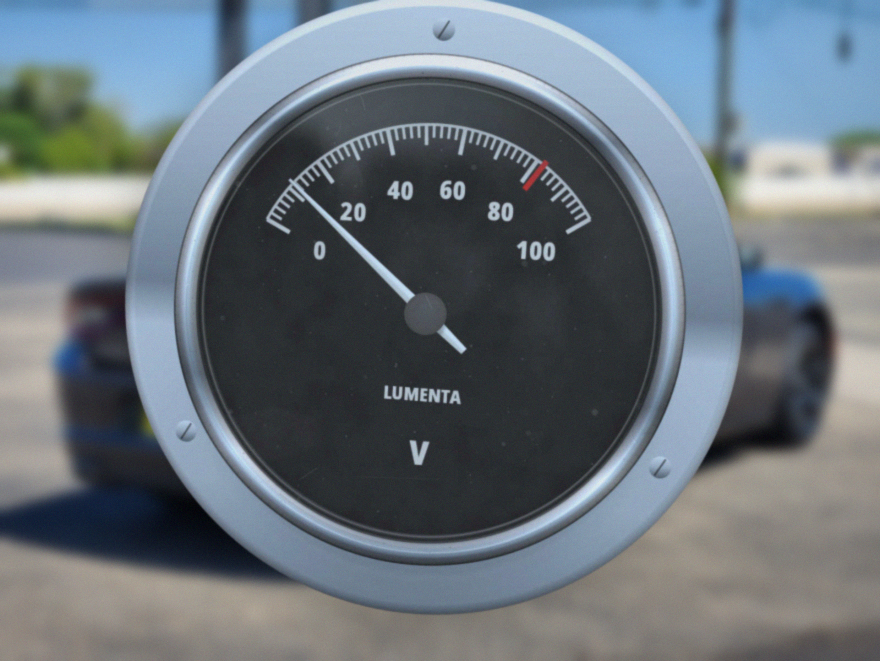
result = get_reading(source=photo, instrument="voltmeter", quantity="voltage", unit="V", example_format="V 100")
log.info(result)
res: V 12
